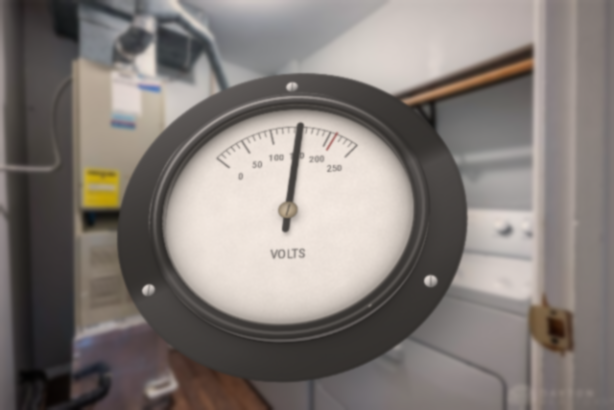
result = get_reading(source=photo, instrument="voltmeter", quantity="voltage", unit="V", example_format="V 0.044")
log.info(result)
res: V 150
